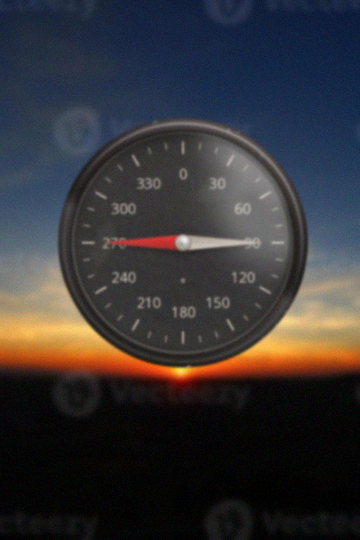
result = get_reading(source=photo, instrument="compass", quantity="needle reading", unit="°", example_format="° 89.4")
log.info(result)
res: ° 270
